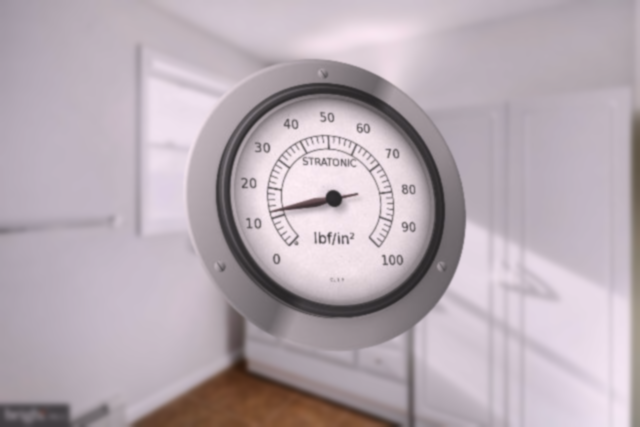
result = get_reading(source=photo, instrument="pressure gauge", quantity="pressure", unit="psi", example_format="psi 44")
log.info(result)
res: psi 12
